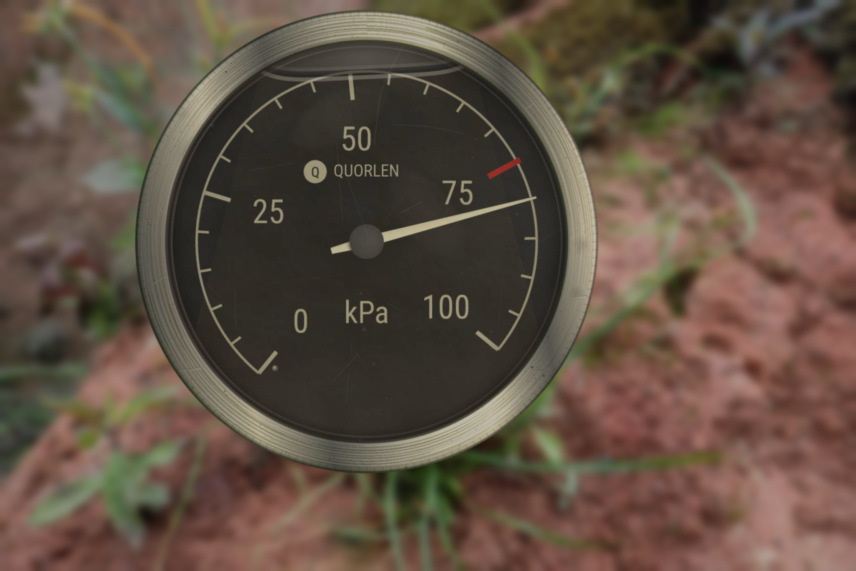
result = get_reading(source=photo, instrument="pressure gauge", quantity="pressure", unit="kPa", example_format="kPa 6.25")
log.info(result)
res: kPa 80
